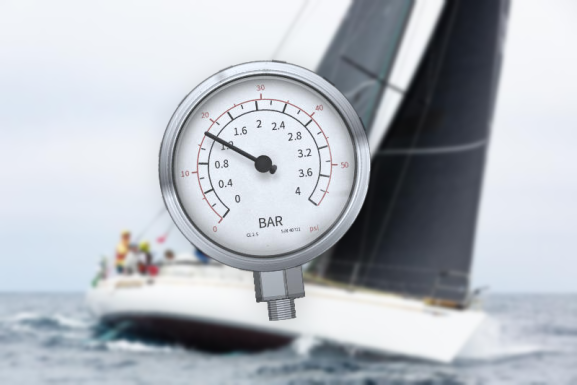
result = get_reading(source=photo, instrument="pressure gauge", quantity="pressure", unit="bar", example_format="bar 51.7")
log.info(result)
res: bar 1.2
